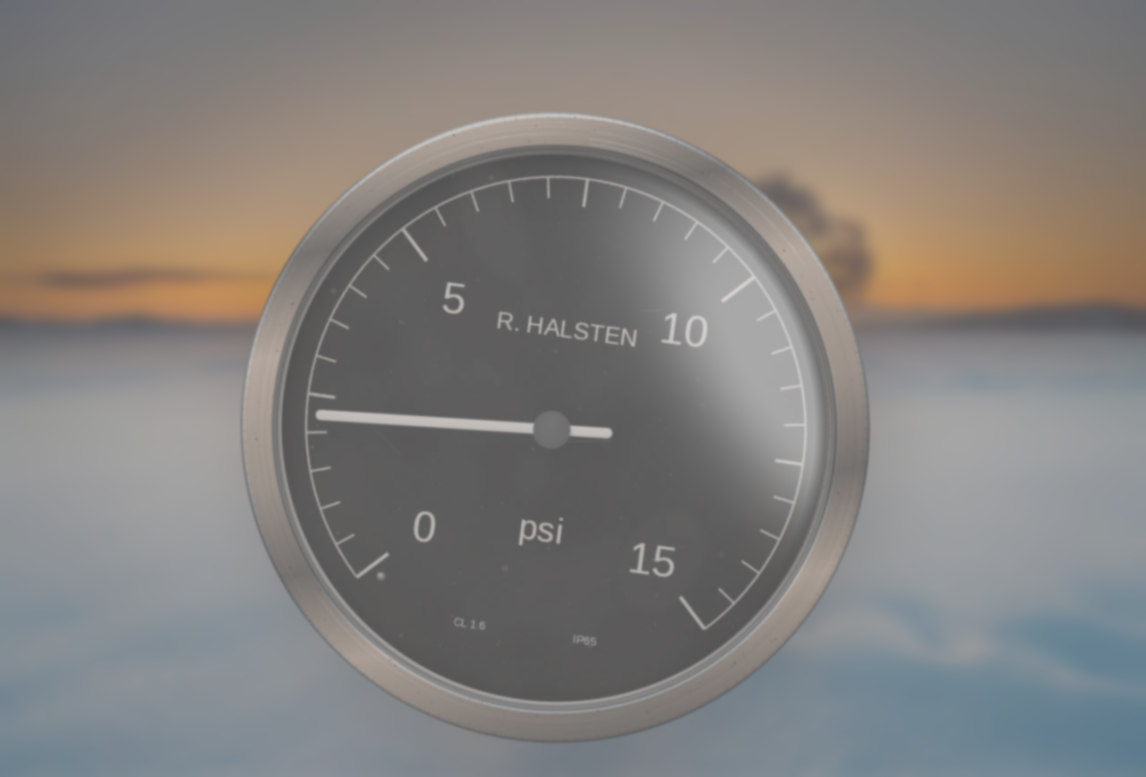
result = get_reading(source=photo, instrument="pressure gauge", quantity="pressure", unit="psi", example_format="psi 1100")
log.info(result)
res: psi 2.25
